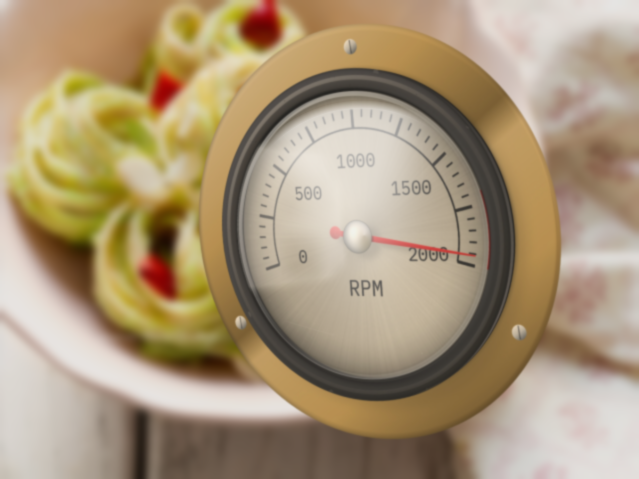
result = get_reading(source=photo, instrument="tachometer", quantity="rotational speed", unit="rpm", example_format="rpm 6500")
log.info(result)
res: rpm 1950
